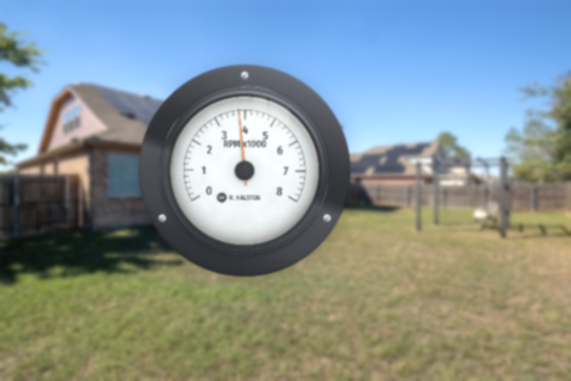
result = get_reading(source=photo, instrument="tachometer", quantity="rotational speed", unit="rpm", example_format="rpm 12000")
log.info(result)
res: rpm 3800
